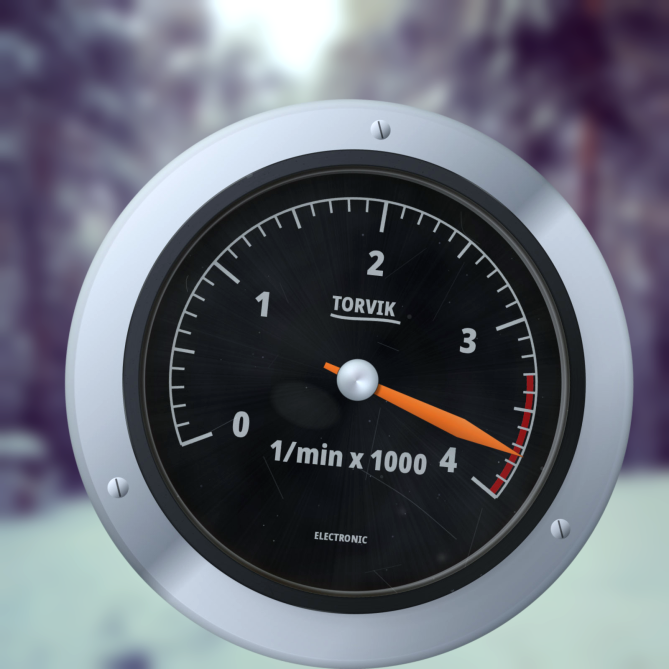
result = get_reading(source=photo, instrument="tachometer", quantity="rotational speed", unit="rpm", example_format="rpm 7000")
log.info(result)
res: rpm 3750
